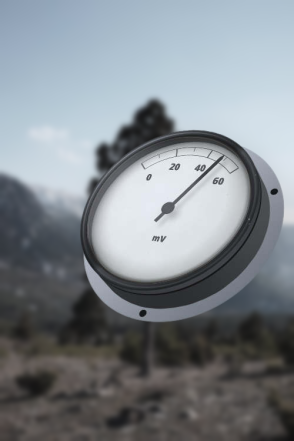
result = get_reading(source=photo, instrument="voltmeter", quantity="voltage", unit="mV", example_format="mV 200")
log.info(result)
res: mV 50
